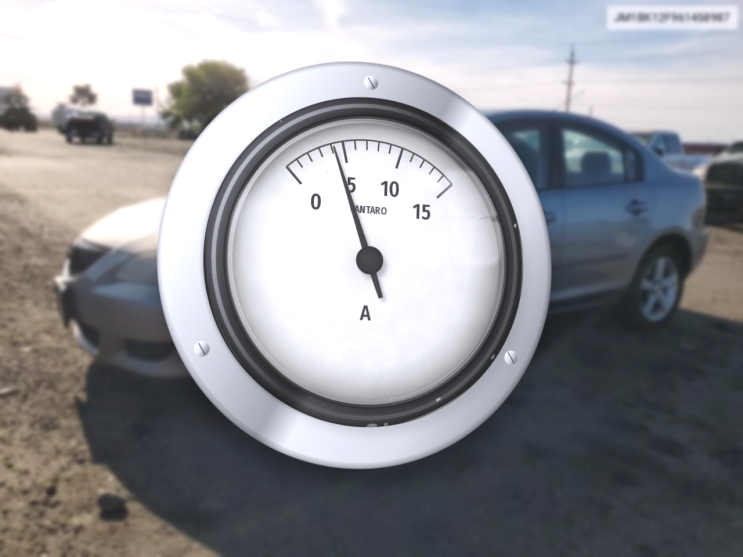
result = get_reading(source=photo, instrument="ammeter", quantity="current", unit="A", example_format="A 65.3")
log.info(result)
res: A 4
